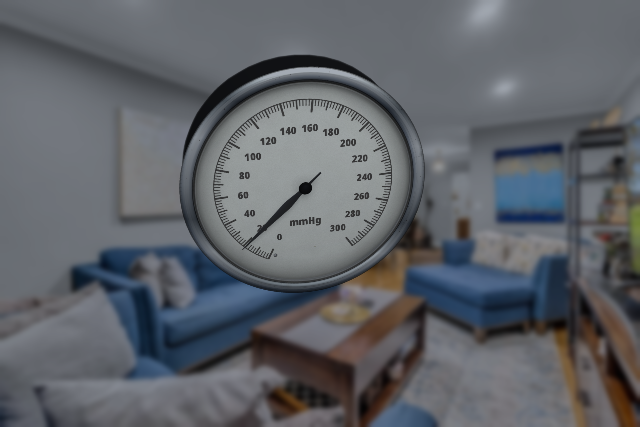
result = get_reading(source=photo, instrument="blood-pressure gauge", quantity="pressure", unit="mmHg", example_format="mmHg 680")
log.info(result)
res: mmHg 20
